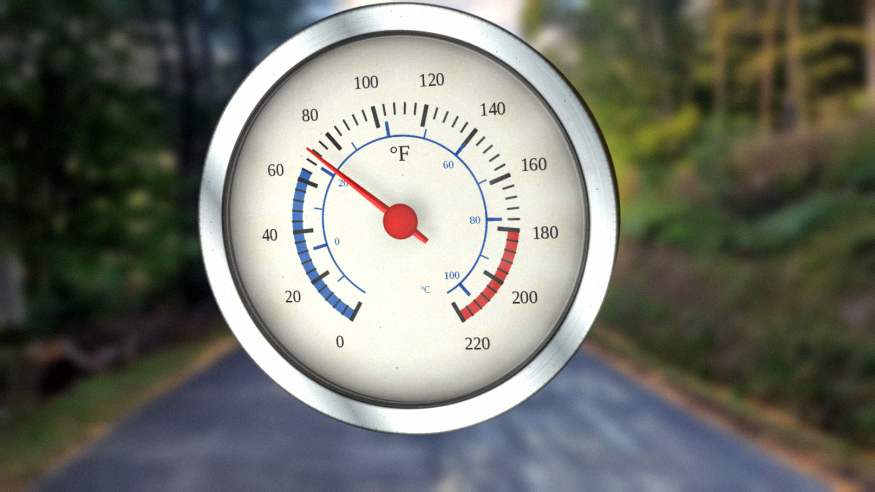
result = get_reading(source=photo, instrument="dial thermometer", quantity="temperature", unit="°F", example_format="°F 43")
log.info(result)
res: °F 72
